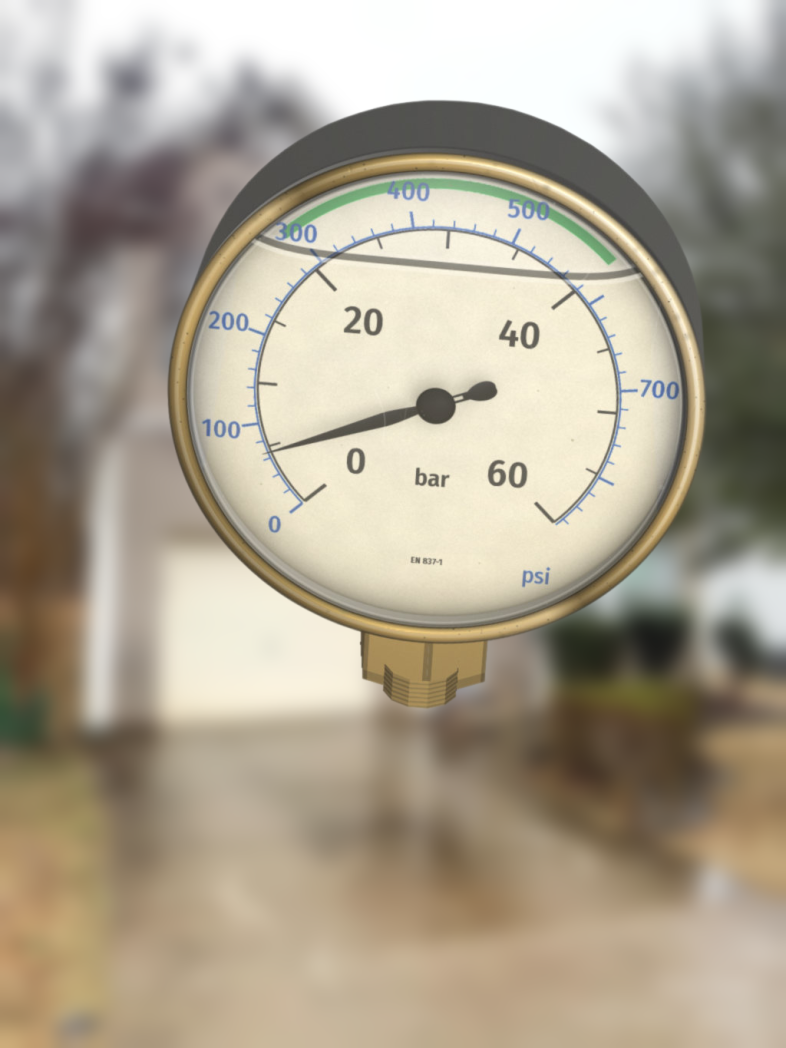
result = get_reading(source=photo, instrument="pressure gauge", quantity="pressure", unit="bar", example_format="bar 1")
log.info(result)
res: bar 5
